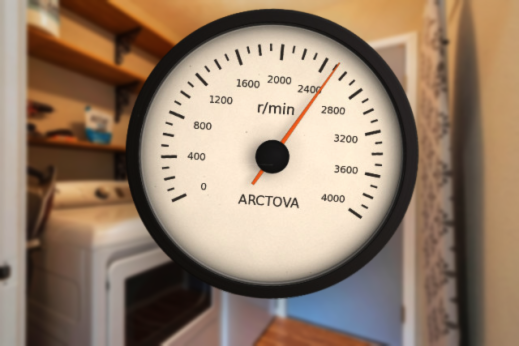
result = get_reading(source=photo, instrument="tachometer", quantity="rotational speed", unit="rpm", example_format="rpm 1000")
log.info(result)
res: rpm 2500
